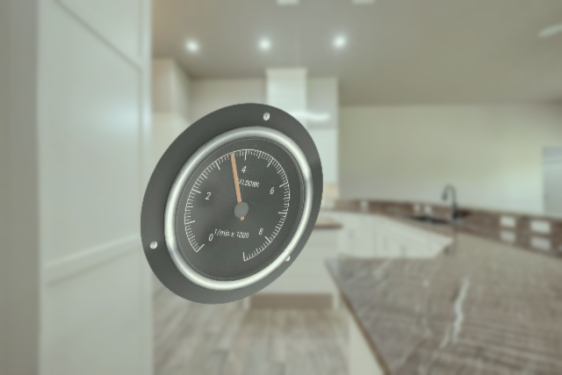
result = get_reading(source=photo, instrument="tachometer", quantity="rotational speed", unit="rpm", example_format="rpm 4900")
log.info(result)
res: rpm 3500
